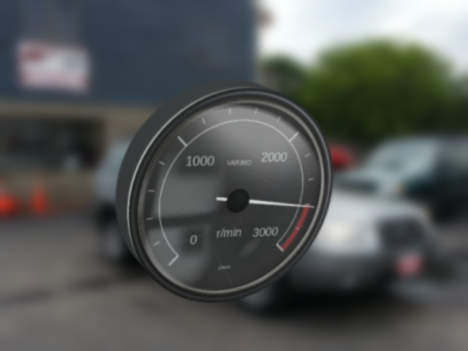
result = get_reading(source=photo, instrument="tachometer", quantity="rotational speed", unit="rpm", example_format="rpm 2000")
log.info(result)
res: rpm 2600
